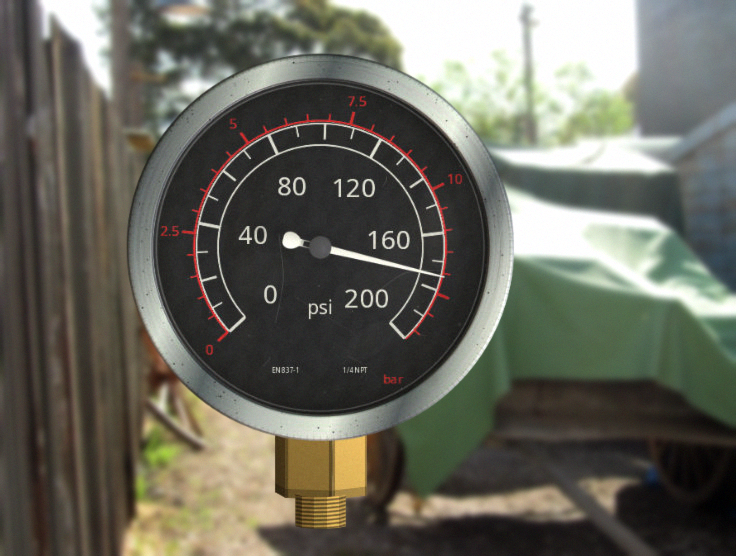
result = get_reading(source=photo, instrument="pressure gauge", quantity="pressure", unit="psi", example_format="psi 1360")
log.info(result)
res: psi 175
